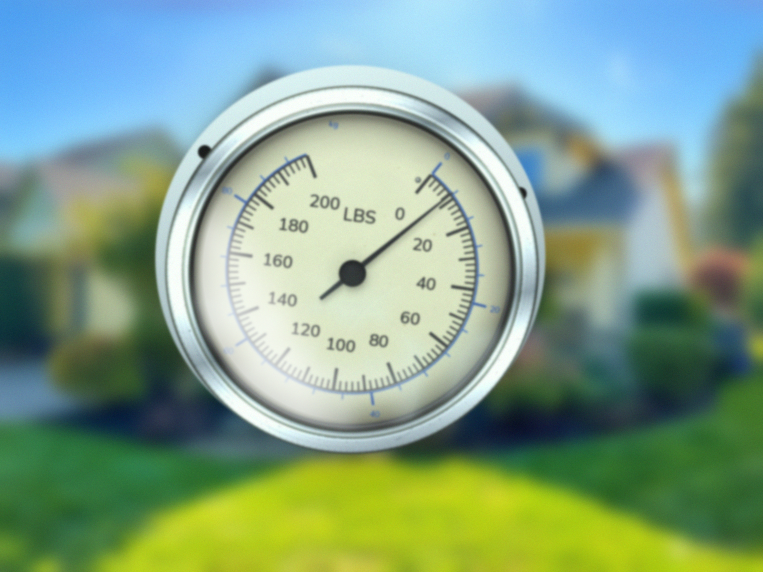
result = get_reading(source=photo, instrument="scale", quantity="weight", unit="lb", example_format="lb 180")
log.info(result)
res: lb 8
